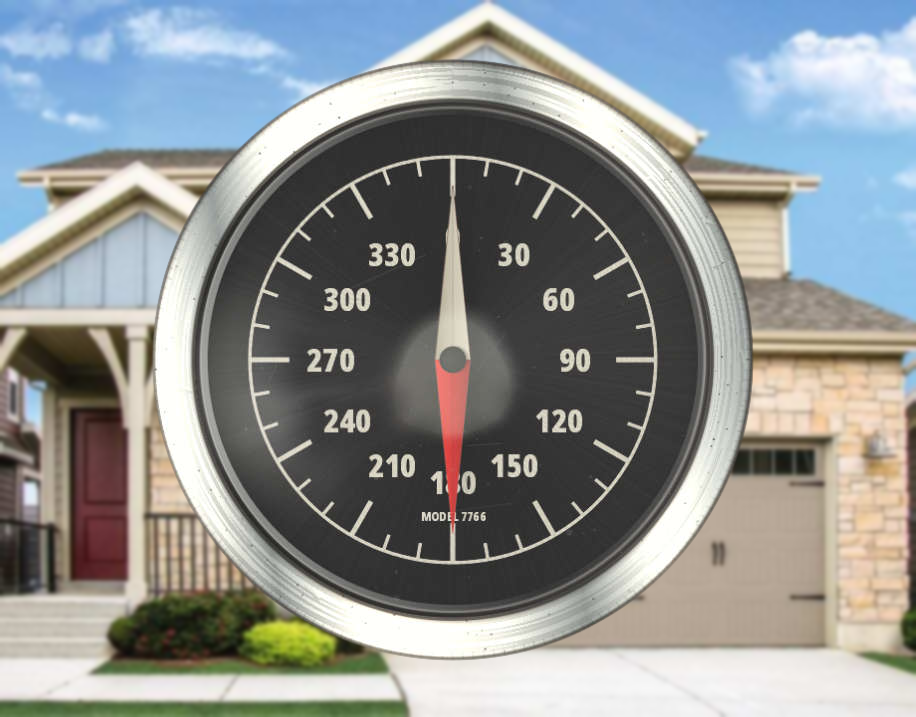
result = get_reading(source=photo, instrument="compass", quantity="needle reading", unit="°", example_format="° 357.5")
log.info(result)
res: ° 180
